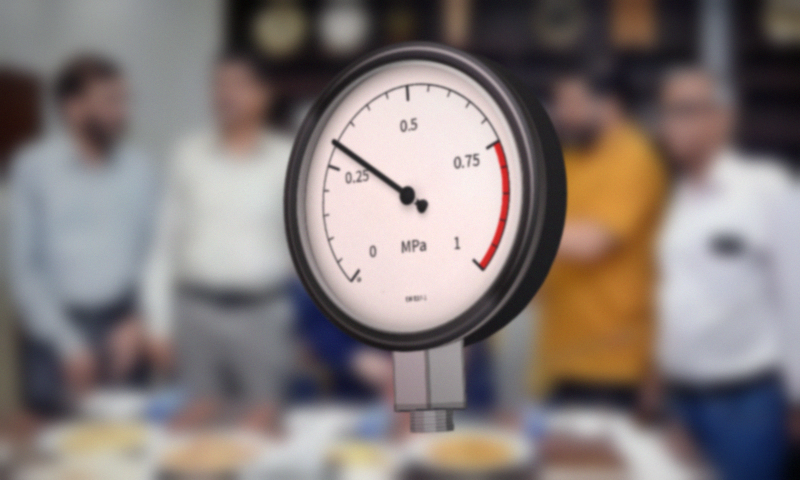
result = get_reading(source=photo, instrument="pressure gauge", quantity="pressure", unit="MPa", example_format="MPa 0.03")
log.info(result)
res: MPa 0.3
